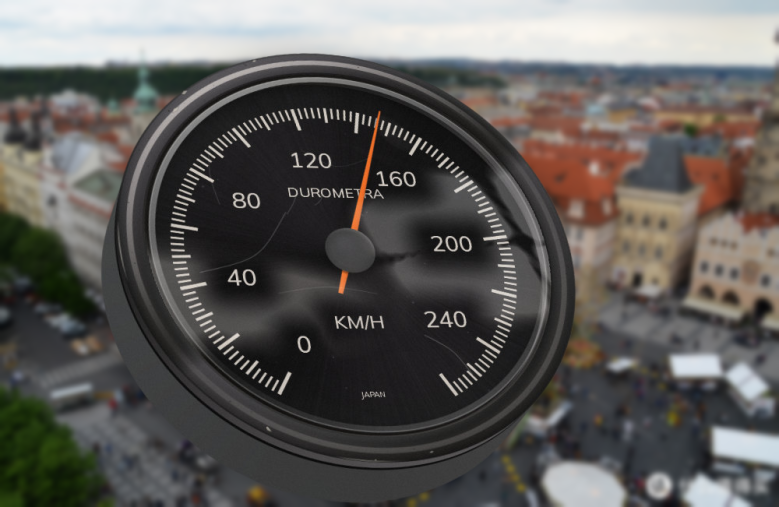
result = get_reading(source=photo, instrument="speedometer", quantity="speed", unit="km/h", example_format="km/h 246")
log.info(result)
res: km/h 146
